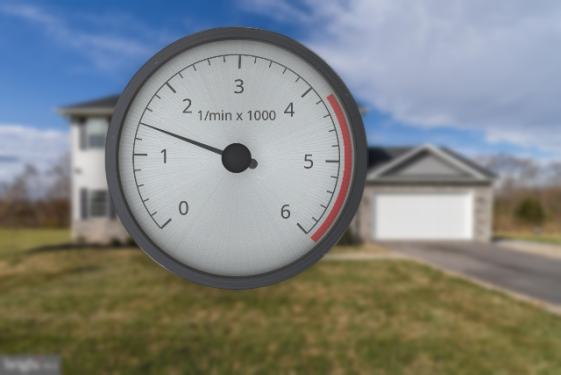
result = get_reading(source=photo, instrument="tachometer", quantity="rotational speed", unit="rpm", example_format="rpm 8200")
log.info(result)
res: rpm 1400
